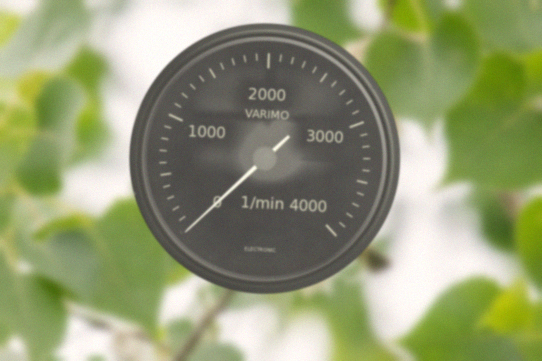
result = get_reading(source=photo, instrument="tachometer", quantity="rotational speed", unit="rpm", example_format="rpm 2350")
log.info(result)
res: rpm 0
